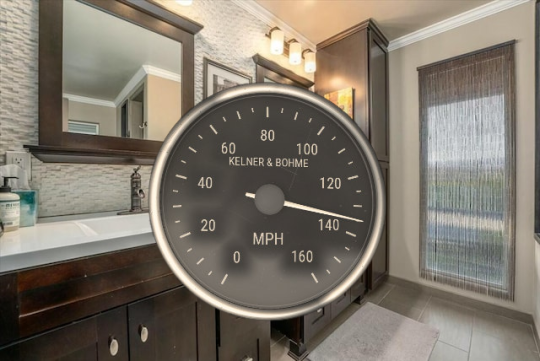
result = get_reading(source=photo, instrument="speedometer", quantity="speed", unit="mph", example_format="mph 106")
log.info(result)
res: mph 135
